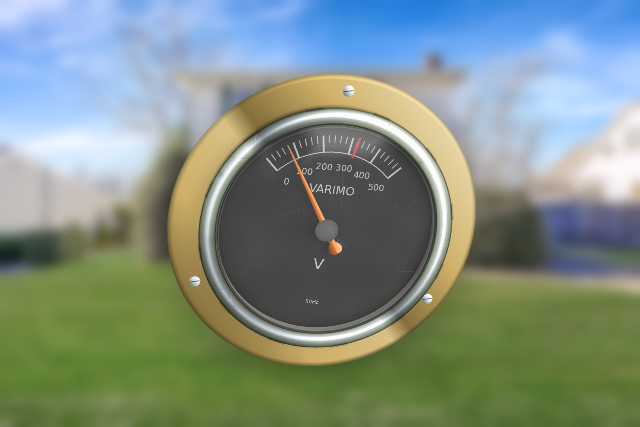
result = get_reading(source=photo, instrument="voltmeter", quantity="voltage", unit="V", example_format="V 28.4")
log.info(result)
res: V 80
